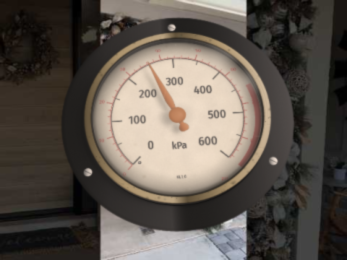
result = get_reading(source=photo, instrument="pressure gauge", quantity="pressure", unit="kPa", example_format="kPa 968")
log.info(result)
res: kPa 250
